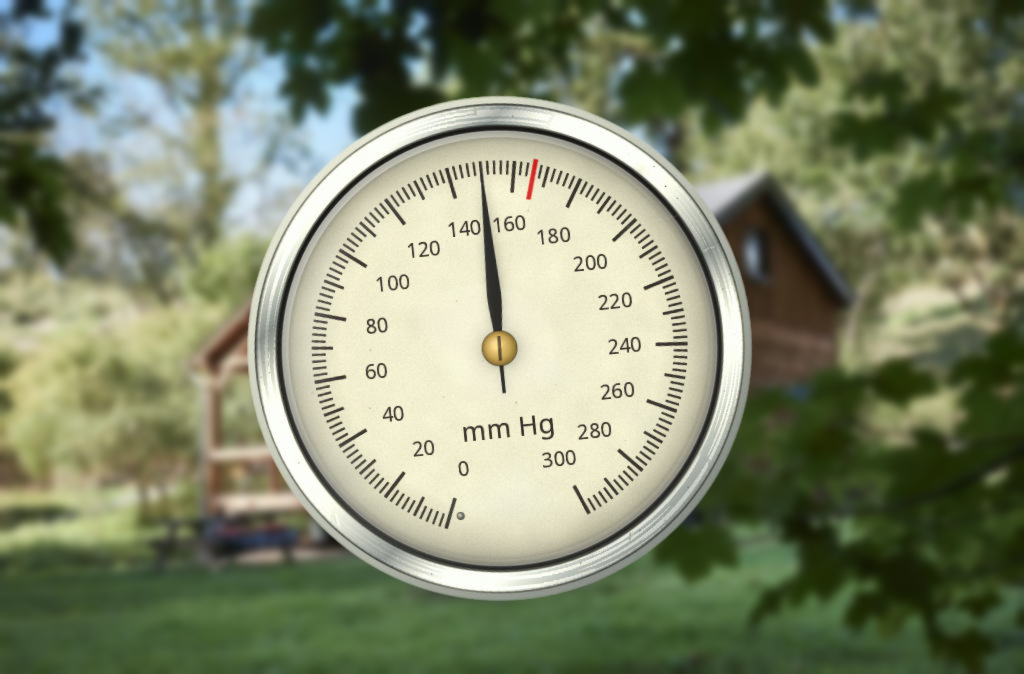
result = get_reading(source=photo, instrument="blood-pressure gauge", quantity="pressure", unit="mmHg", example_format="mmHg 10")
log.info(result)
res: mmHg 150
